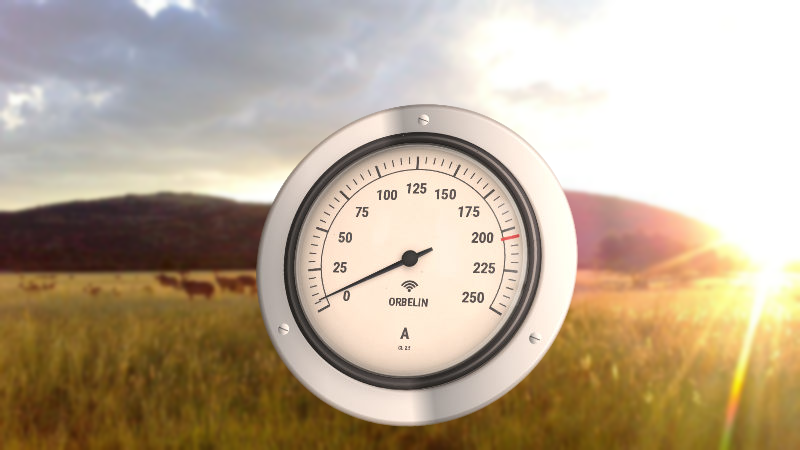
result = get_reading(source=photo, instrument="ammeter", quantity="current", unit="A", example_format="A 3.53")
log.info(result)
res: A 5
